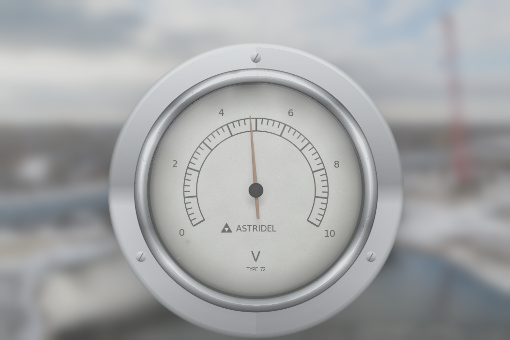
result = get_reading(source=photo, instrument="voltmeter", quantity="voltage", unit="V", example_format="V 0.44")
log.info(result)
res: V 4.8
